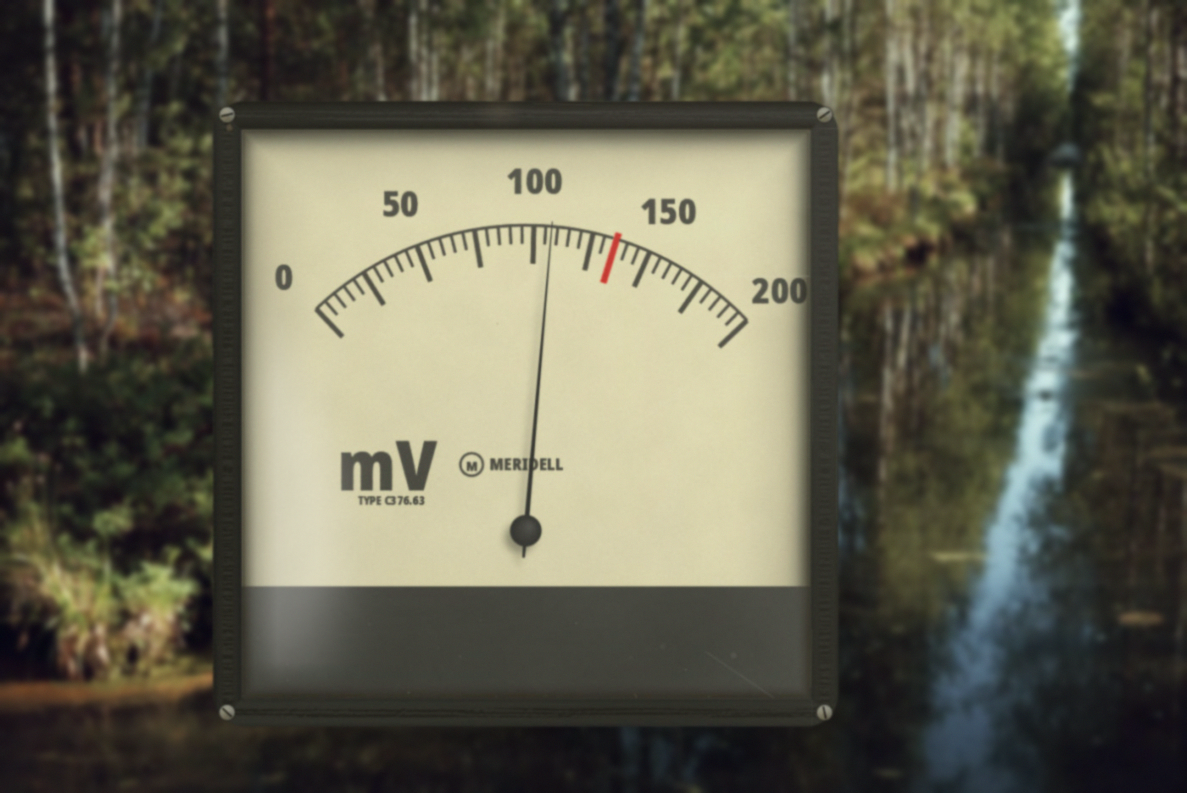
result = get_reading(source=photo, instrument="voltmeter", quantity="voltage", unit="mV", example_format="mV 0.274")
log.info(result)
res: mV 107.5
